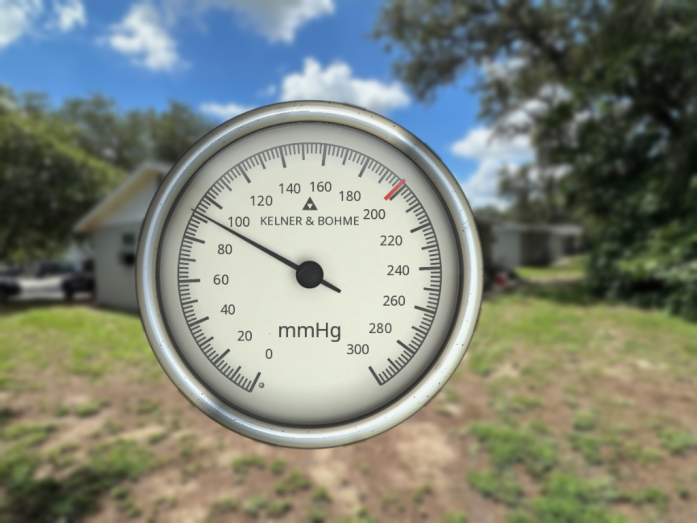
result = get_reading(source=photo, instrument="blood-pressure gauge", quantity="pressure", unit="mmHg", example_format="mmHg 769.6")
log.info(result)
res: mmHg 92
